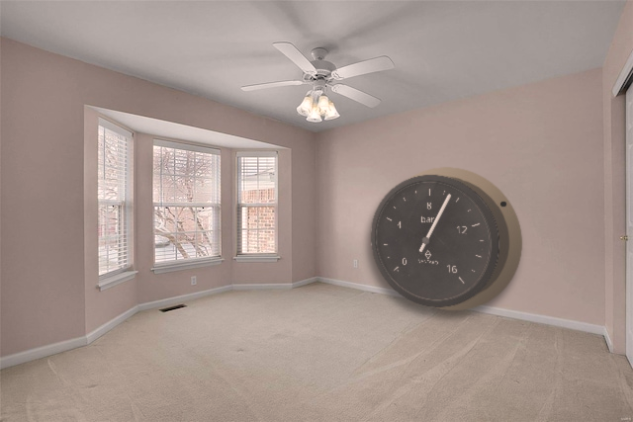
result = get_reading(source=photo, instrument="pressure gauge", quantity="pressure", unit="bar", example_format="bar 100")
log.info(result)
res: bar 9.5
